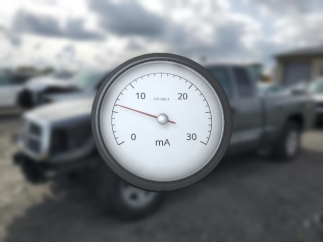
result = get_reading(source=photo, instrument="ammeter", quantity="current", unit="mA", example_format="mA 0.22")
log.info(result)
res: mA 6
